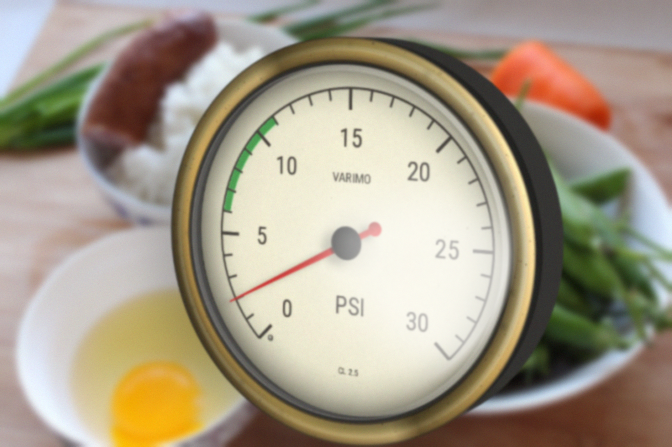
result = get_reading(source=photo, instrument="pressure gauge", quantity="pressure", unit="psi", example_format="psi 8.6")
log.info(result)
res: psi 2
